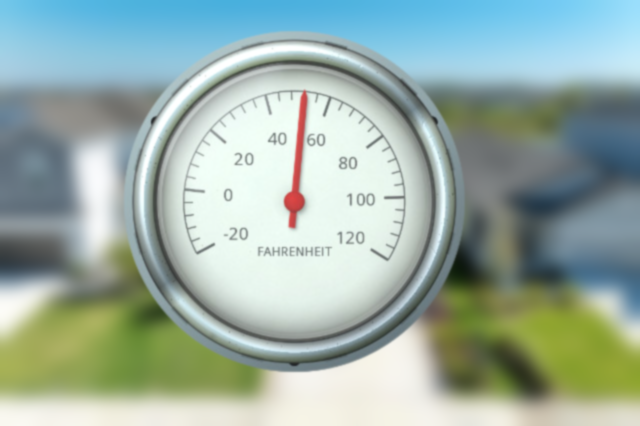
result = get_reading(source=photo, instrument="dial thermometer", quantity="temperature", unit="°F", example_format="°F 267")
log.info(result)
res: °F 52
